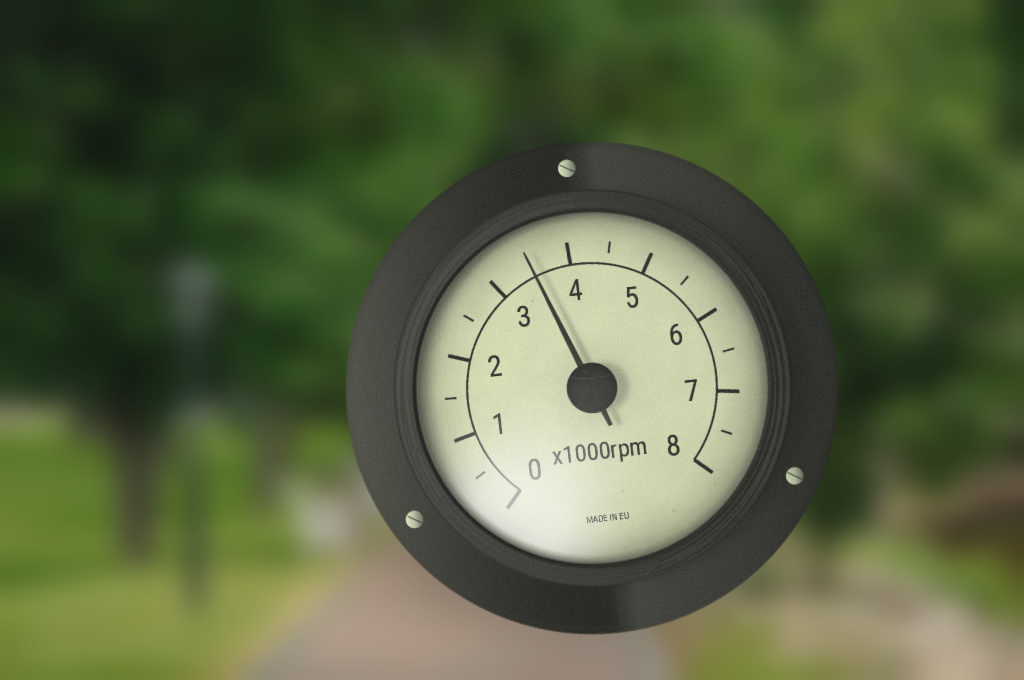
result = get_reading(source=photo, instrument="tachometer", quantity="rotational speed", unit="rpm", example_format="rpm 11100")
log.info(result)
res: rpm 3500
